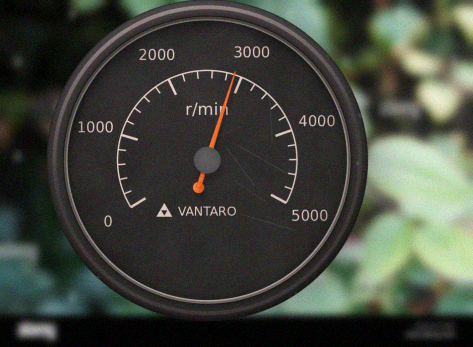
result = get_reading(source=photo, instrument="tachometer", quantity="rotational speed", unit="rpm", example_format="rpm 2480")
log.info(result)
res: rpm 2900
